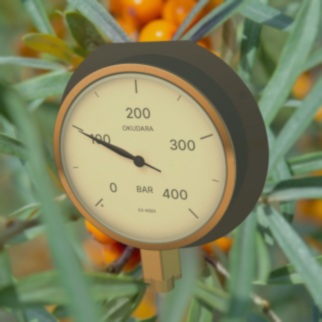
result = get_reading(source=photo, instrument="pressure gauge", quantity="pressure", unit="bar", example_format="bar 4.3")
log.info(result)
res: bar 100
